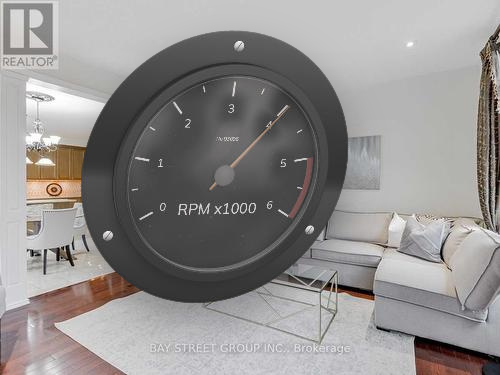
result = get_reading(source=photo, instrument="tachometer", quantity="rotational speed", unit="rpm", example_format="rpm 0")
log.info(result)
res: rpm 4000
